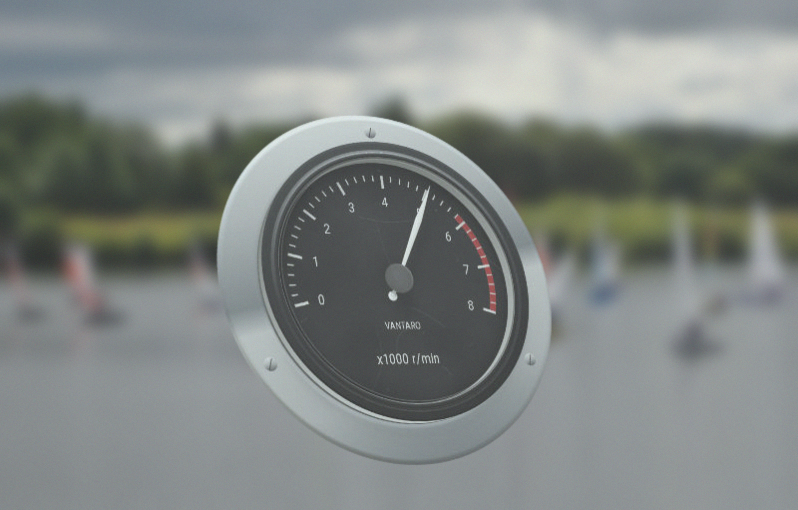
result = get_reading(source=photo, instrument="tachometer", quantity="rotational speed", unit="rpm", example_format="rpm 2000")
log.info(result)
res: rpm 5000
